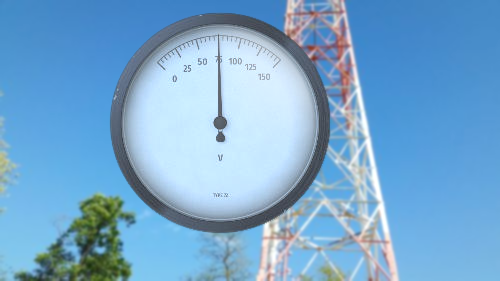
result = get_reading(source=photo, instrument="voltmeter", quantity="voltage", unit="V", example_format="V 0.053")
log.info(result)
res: V 75
